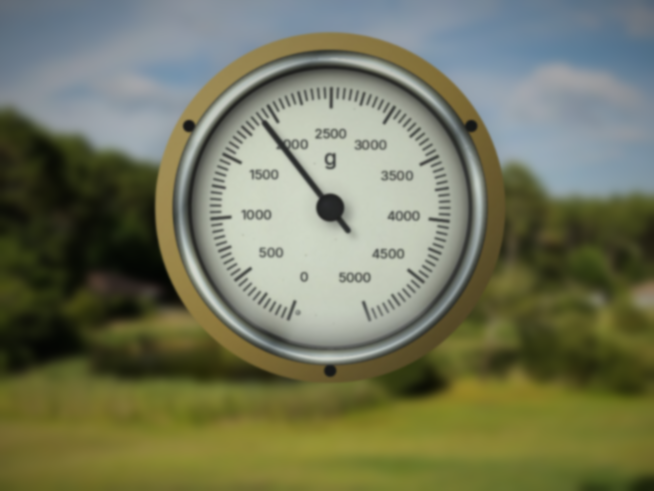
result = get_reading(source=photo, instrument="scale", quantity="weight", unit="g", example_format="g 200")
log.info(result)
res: g 1900
